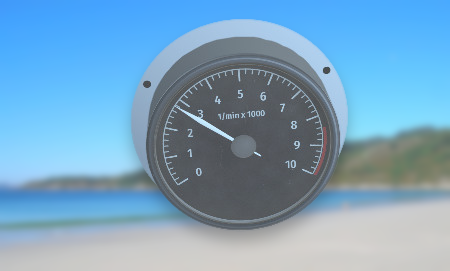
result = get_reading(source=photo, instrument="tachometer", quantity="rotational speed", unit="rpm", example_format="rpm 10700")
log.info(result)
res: rpm 2800
